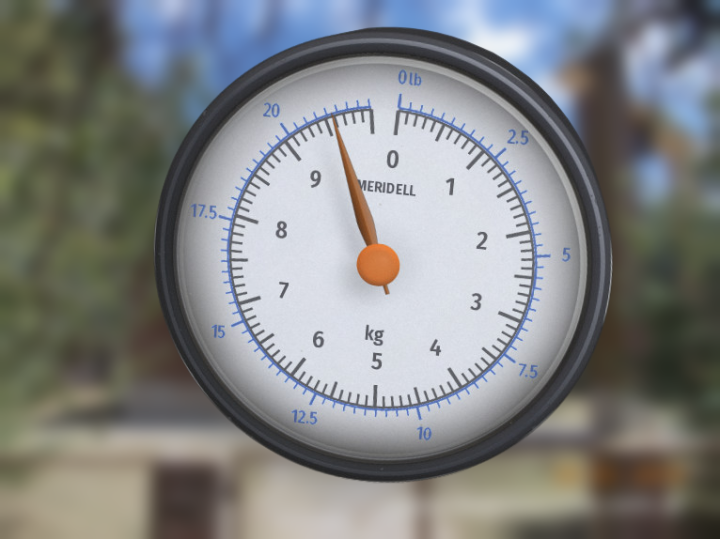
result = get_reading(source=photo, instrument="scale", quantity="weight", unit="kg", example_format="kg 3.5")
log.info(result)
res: kg 9.6
